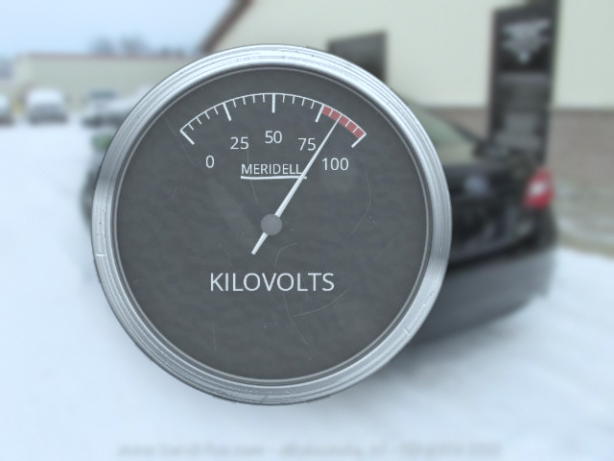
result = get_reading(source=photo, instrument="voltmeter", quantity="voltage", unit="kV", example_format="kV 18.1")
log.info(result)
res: kV 85
